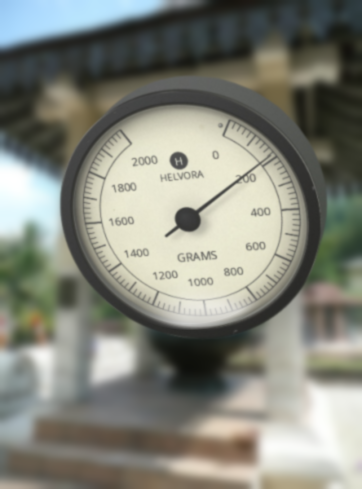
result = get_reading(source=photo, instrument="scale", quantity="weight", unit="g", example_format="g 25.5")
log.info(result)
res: g 180
